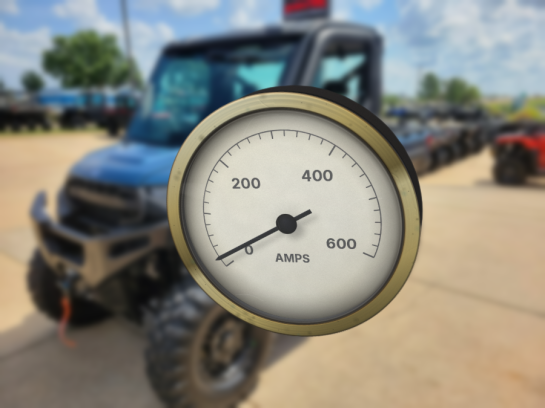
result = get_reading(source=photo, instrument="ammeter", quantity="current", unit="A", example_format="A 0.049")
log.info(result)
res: A 20
